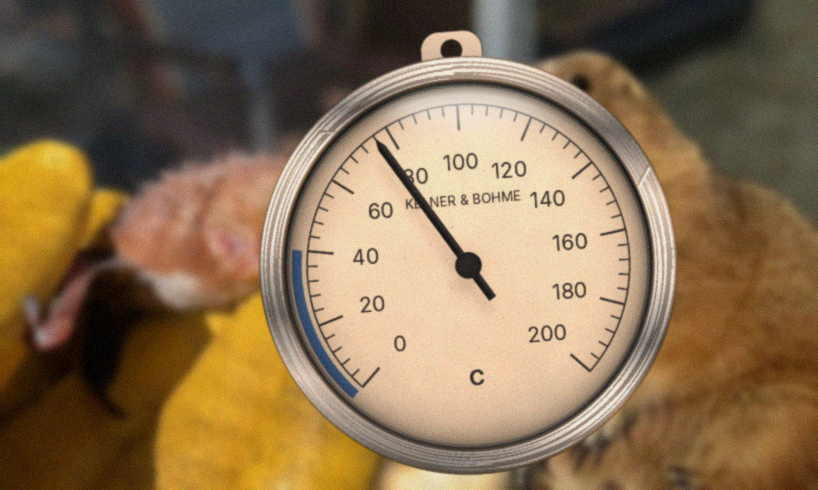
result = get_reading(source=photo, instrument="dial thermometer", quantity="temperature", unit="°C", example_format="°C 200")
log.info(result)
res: °C 76
